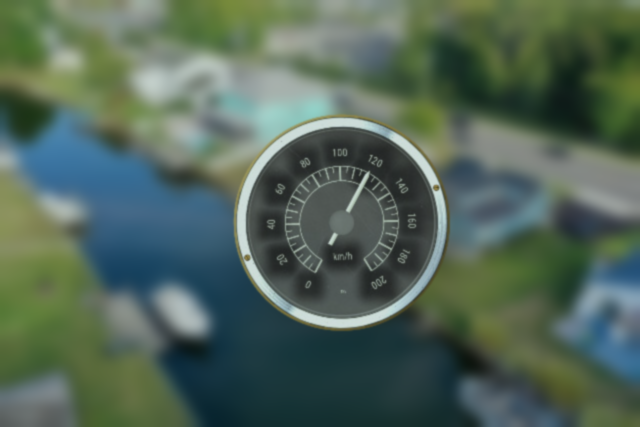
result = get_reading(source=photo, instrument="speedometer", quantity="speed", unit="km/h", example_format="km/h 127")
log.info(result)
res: km/h 120
